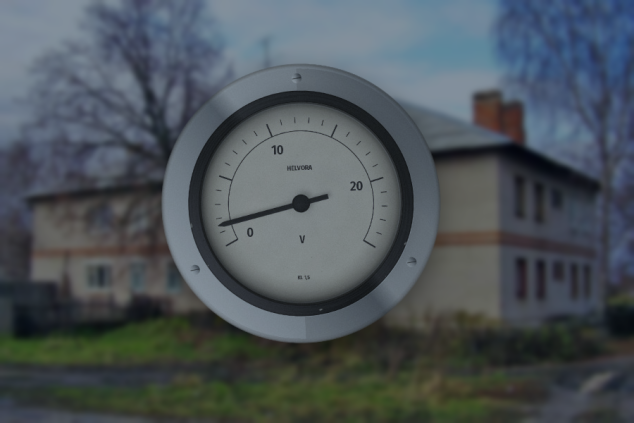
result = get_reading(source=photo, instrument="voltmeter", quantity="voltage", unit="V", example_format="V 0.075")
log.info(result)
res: V 1.5
